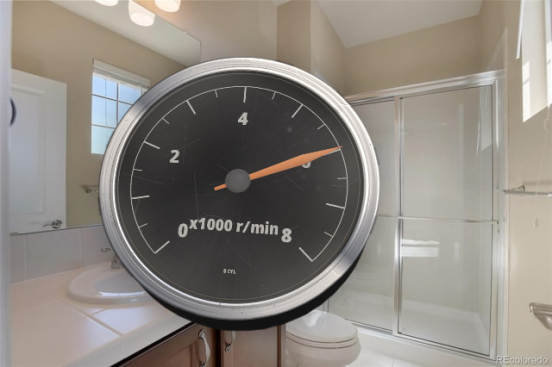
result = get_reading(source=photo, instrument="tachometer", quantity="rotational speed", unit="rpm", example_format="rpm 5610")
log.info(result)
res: rpm 6000
